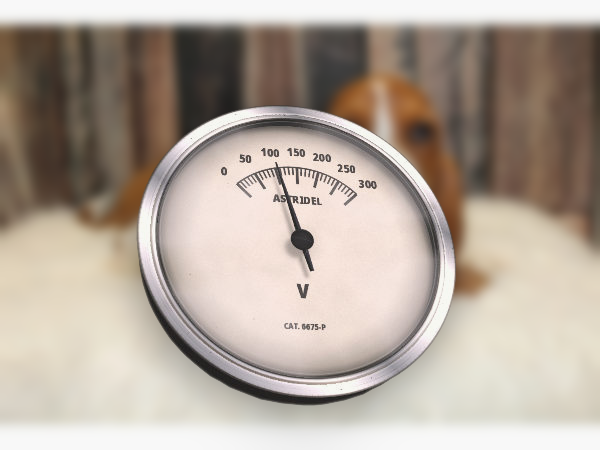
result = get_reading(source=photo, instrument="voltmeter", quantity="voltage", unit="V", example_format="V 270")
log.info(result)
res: V 100
